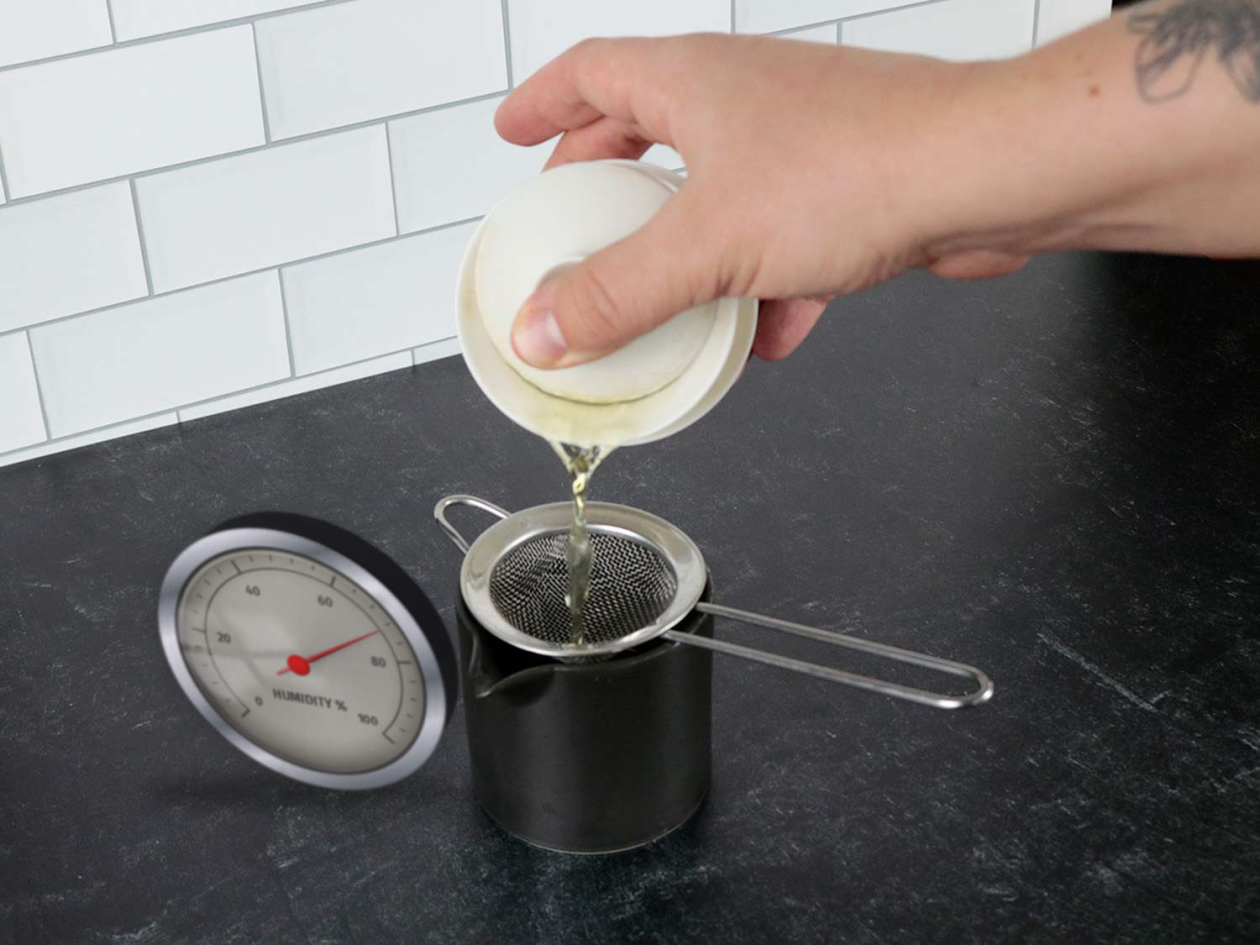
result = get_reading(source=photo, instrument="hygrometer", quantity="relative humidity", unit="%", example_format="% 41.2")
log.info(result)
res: % 72
